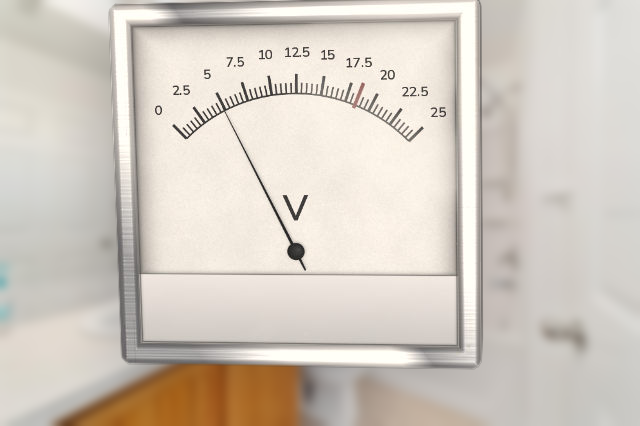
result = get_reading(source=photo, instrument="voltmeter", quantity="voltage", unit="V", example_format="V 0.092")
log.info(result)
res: V 5
